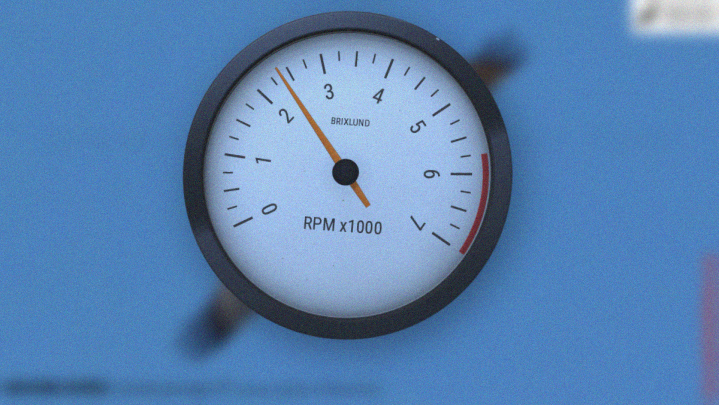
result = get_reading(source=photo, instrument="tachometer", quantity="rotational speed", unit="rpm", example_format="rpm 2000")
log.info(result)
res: rpm 2375
